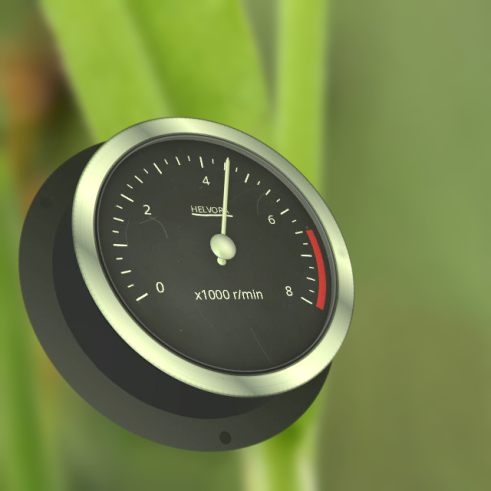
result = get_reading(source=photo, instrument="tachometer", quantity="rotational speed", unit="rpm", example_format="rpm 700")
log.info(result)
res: rpm 4500
